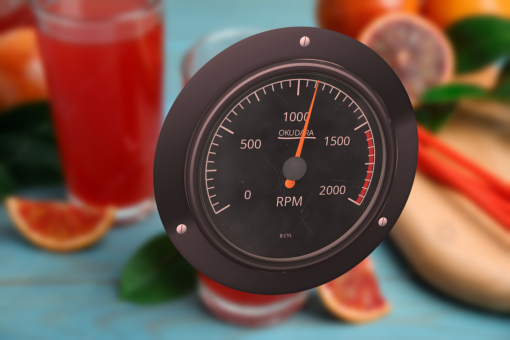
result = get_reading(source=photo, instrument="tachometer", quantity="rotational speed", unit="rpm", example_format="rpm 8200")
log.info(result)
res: rpm 1100
